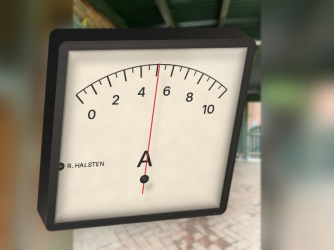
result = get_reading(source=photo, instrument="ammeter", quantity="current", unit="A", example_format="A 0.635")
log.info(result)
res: A 5
